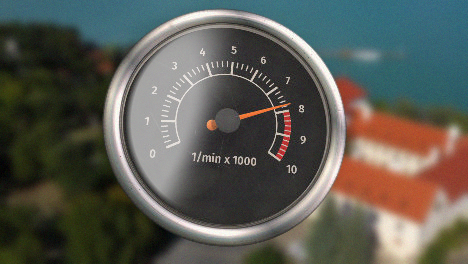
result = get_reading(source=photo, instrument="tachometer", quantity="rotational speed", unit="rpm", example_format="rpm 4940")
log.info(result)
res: rpm 7800
